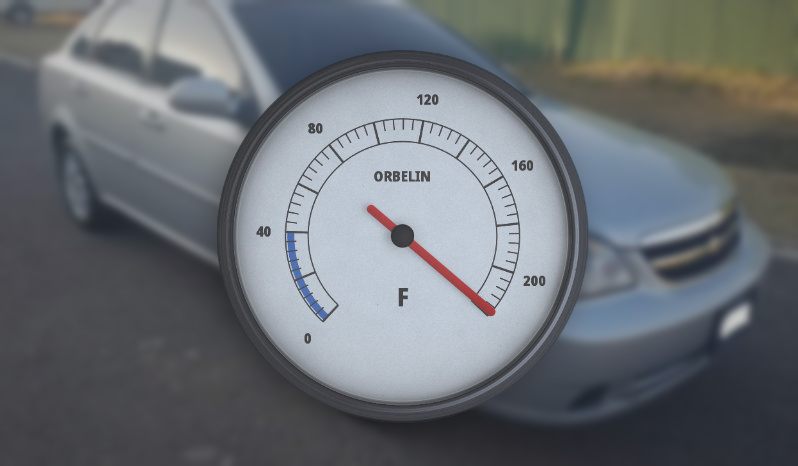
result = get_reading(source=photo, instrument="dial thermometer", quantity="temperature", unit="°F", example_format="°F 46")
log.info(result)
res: °F 218
